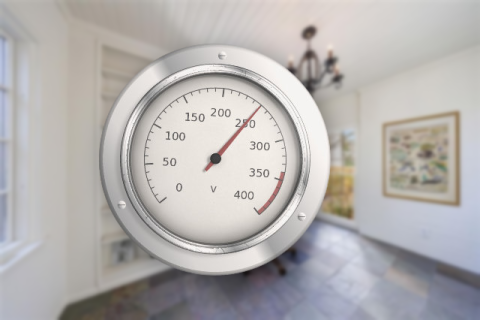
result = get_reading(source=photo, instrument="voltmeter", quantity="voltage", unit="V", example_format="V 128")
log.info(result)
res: V 250
